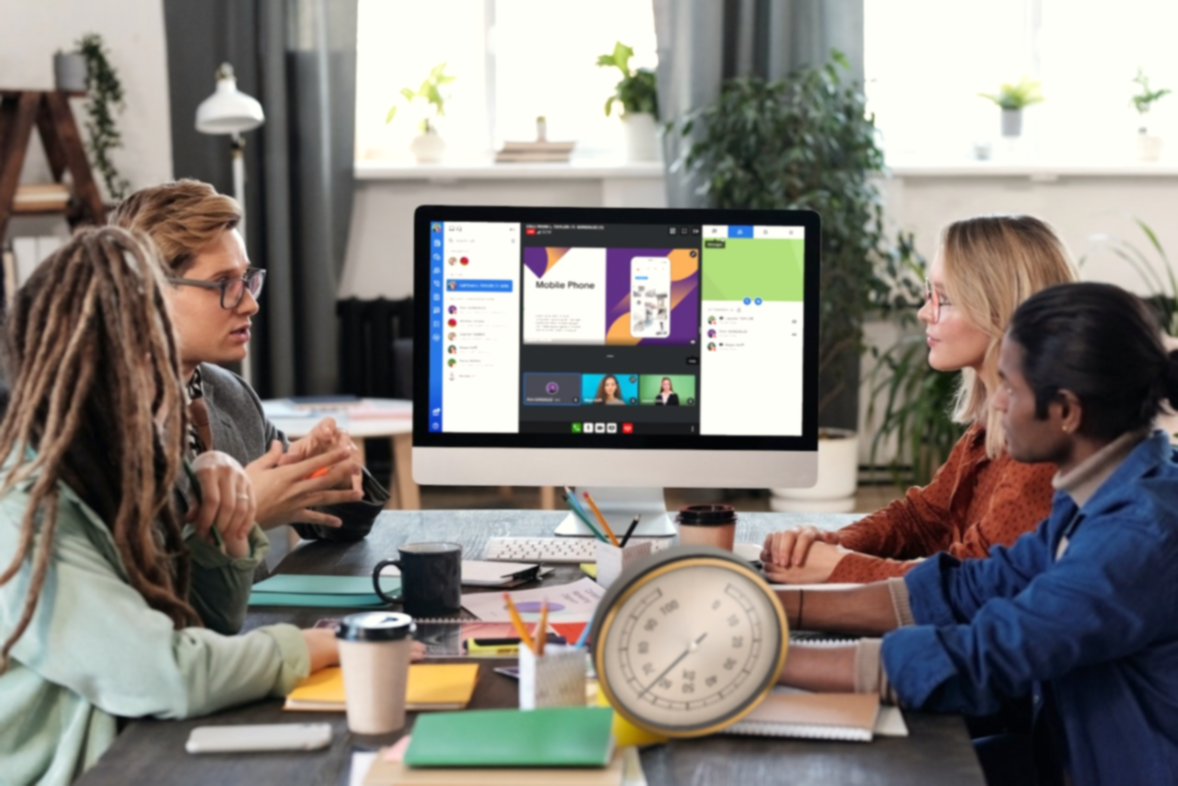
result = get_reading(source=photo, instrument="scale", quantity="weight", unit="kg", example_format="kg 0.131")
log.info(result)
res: kg 65
